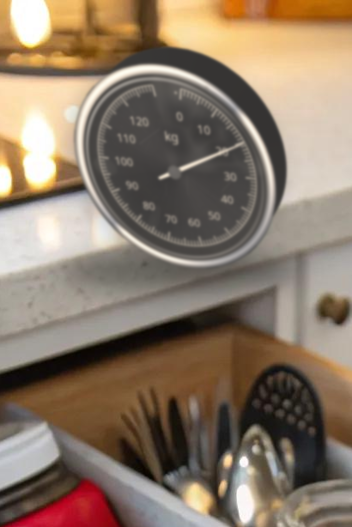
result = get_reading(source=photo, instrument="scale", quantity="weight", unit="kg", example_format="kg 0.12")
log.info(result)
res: kg 20
